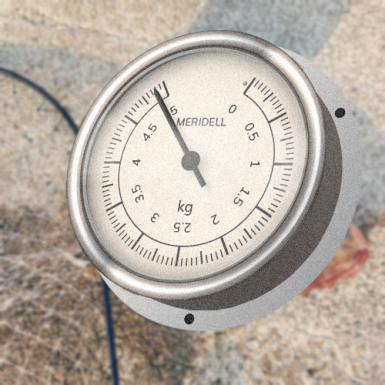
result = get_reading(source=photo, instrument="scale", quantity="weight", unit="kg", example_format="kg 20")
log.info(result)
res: kg 4.9
